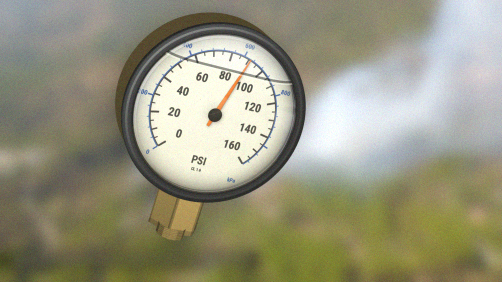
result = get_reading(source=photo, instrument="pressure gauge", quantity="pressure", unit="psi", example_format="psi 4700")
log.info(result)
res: psi 90
